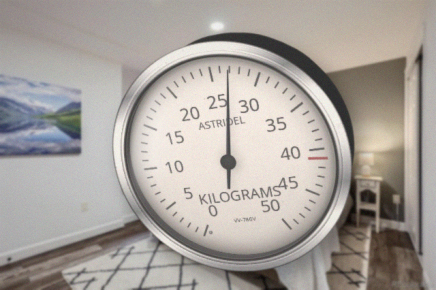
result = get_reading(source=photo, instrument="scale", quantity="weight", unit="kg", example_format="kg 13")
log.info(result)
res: kg 27
